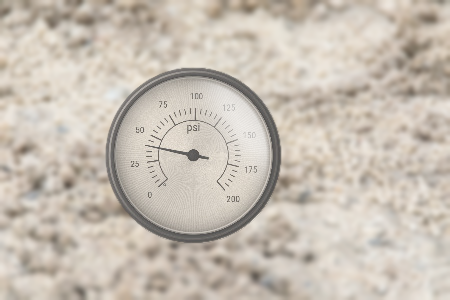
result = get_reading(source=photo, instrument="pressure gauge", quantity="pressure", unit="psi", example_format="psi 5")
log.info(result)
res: psi 40
